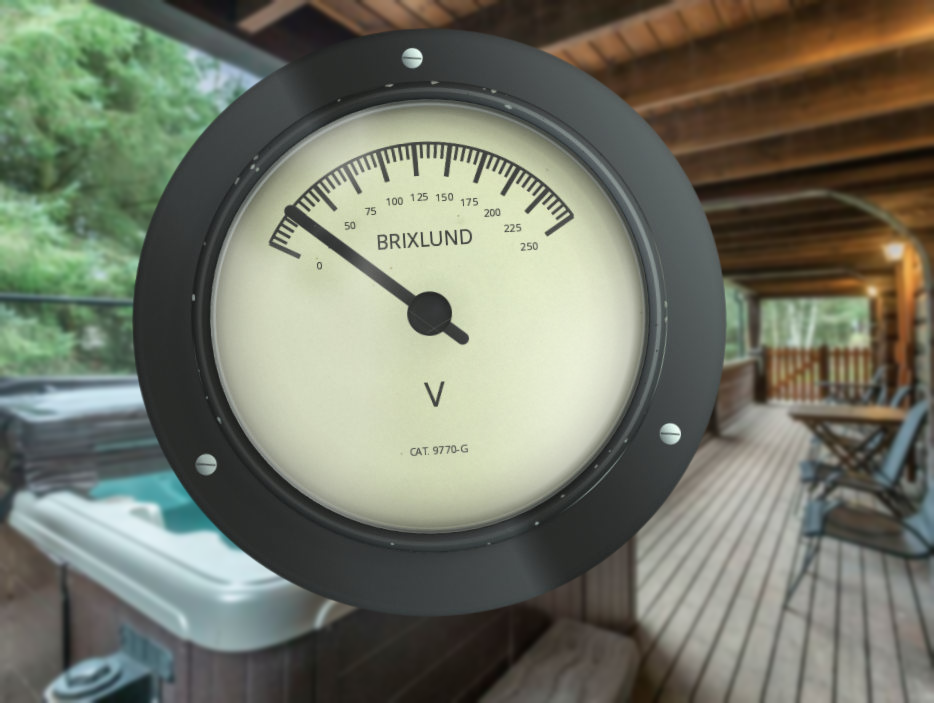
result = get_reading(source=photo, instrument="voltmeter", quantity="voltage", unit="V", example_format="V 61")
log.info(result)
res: V 25
